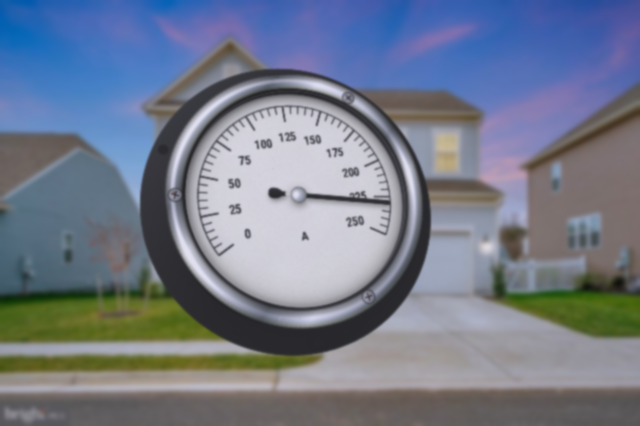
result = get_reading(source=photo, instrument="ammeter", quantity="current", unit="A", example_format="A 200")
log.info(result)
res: A 230
